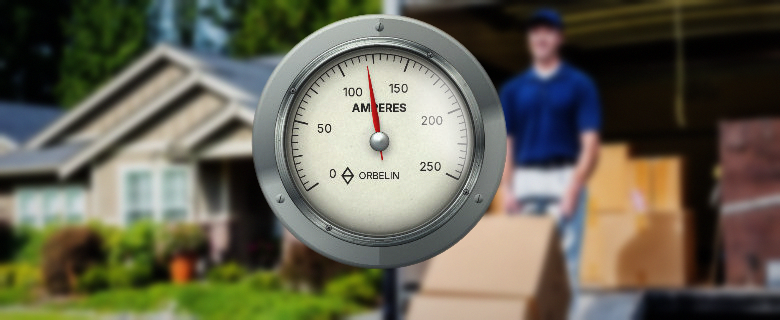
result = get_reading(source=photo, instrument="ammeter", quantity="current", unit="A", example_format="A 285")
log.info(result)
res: A 120
